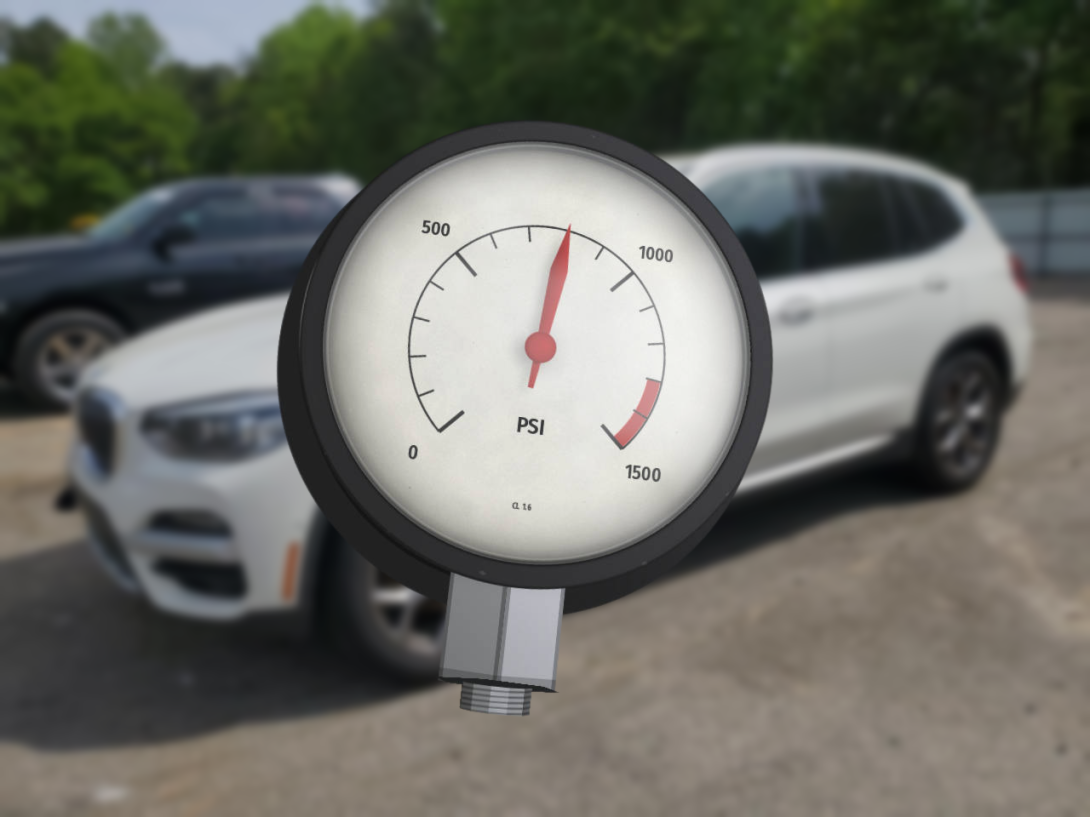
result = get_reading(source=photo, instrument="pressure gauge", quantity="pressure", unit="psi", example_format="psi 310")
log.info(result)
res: psi 800
